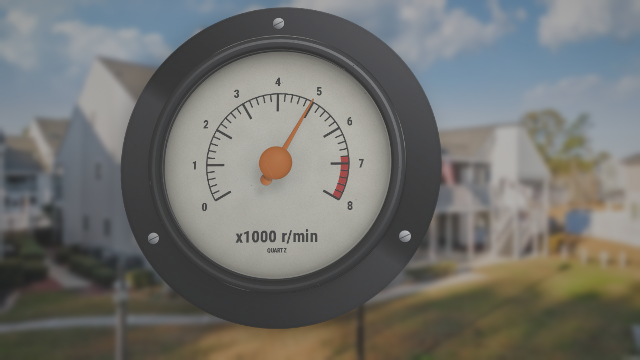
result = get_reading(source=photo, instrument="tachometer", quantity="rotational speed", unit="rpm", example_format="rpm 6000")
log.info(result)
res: rpm 5000
